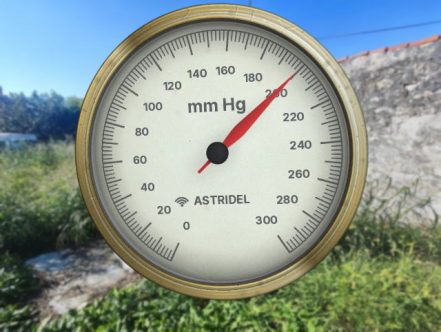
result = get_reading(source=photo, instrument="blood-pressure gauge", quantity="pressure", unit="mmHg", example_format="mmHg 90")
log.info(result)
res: mmHg 200
